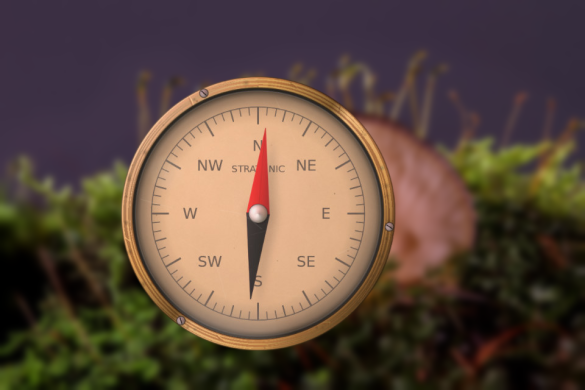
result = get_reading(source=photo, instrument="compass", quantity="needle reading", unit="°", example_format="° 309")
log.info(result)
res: ° 5
